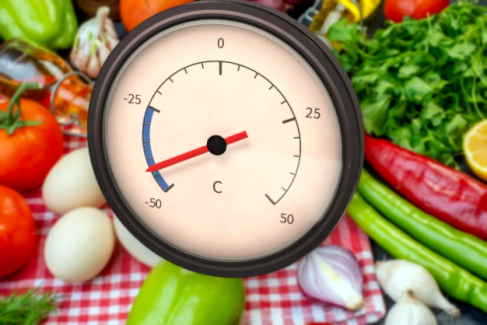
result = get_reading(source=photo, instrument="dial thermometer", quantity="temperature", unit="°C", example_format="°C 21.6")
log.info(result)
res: °C -42.5
